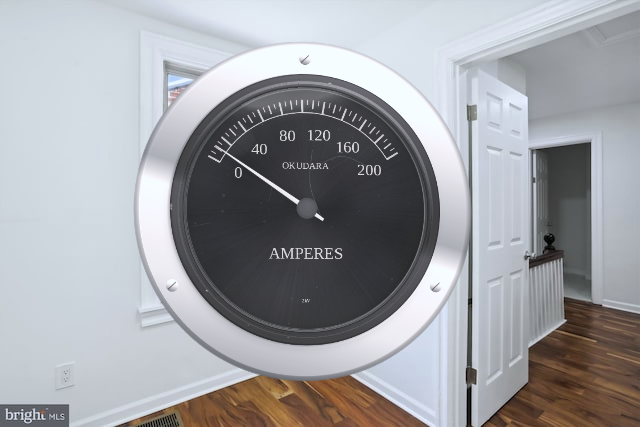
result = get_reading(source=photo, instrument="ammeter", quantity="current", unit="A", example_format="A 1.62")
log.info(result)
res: A 10
